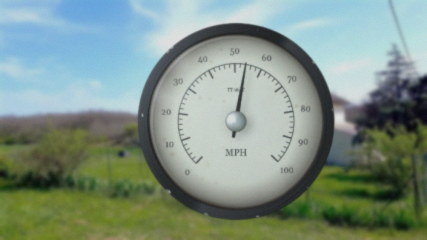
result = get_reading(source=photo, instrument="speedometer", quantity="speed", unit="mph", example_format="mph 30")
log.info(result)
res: mph 54
